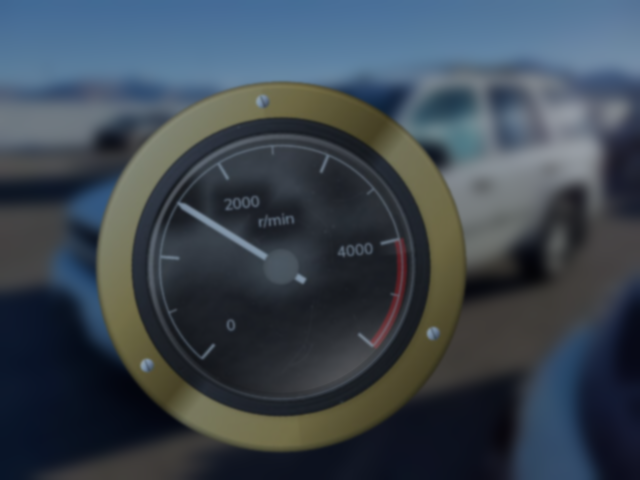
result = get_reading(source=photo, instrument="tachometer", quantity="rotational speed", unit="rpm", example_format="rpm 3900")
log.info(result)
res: rpm 1500
